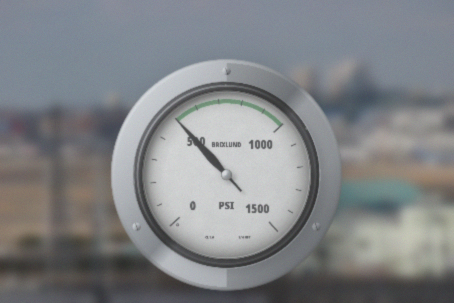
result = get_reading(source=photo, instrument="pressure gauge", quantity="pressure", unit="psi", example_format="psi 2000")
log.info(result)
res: psi 500
